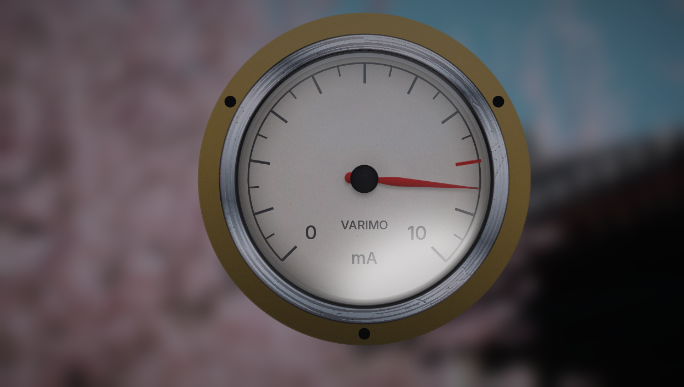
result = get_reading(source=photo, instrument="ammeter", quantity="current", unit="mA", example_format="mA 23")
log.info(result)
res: mA 8.5
